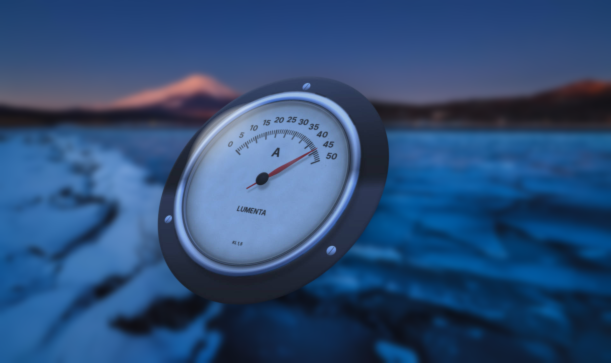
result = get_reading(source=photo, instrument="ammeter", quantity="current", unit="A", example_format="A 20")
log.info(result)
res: A 45
